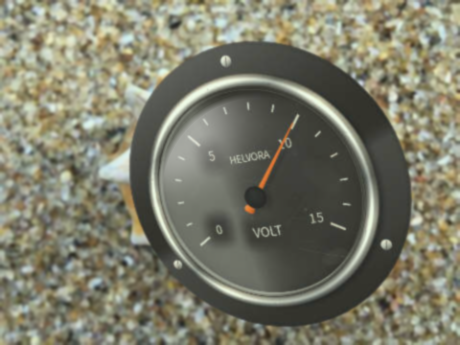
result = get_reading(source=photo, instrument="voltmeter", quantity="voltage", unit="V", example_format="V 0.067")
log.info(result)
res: V 10
